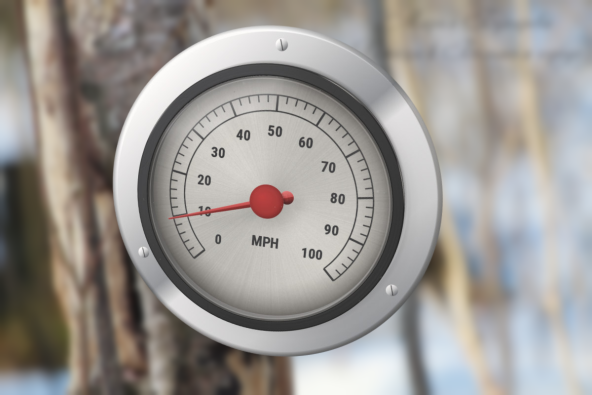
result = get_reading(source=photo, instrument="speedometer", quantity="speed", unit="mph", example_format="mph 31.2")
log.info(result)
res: mph 10
